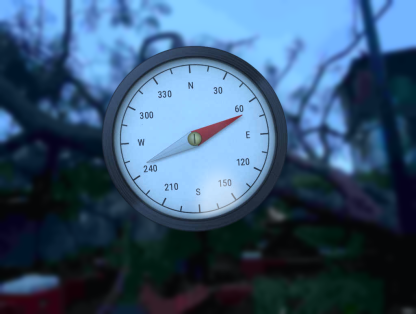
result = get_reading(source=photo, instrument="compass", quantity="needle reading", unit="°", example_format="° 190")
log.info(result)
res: ° 67.5
